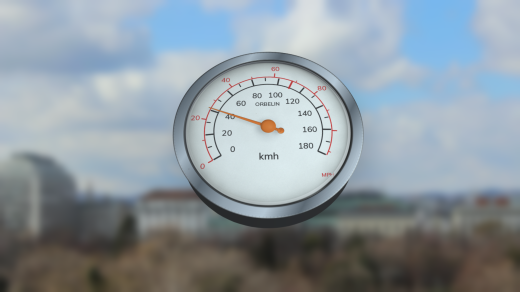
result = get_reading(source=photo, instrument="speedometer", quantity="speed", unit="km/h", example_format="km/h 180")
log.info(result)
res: km/h 40
